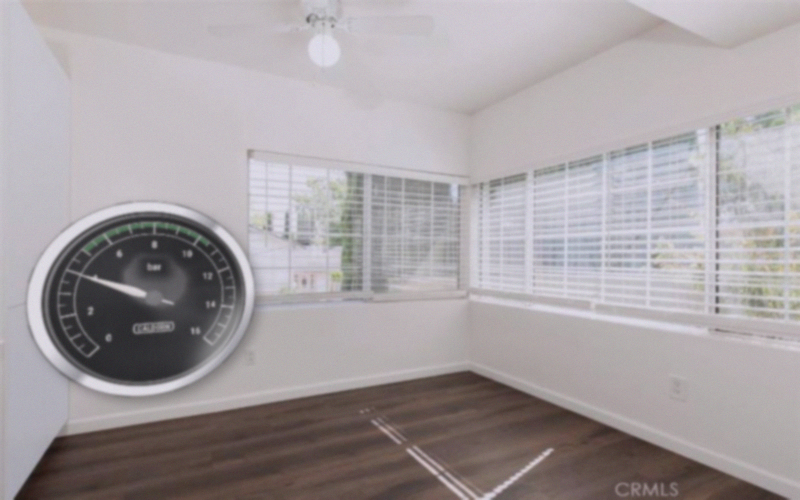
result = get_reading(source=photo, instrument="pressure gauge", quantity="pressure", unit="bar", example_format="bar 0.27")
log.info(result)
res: bar 4
